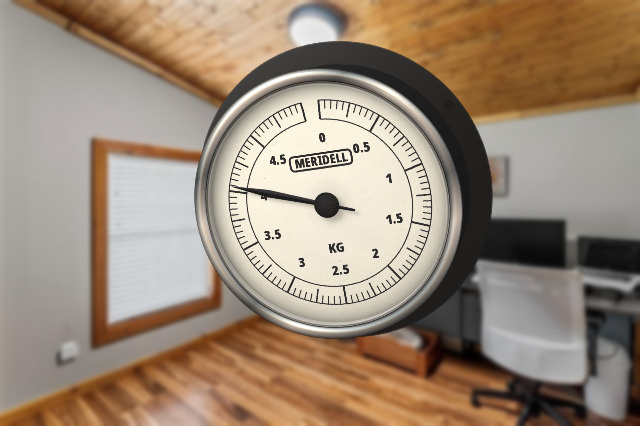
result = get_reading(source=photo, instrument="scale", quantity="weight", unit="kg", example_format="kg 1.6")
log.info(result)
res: kg 4.05
